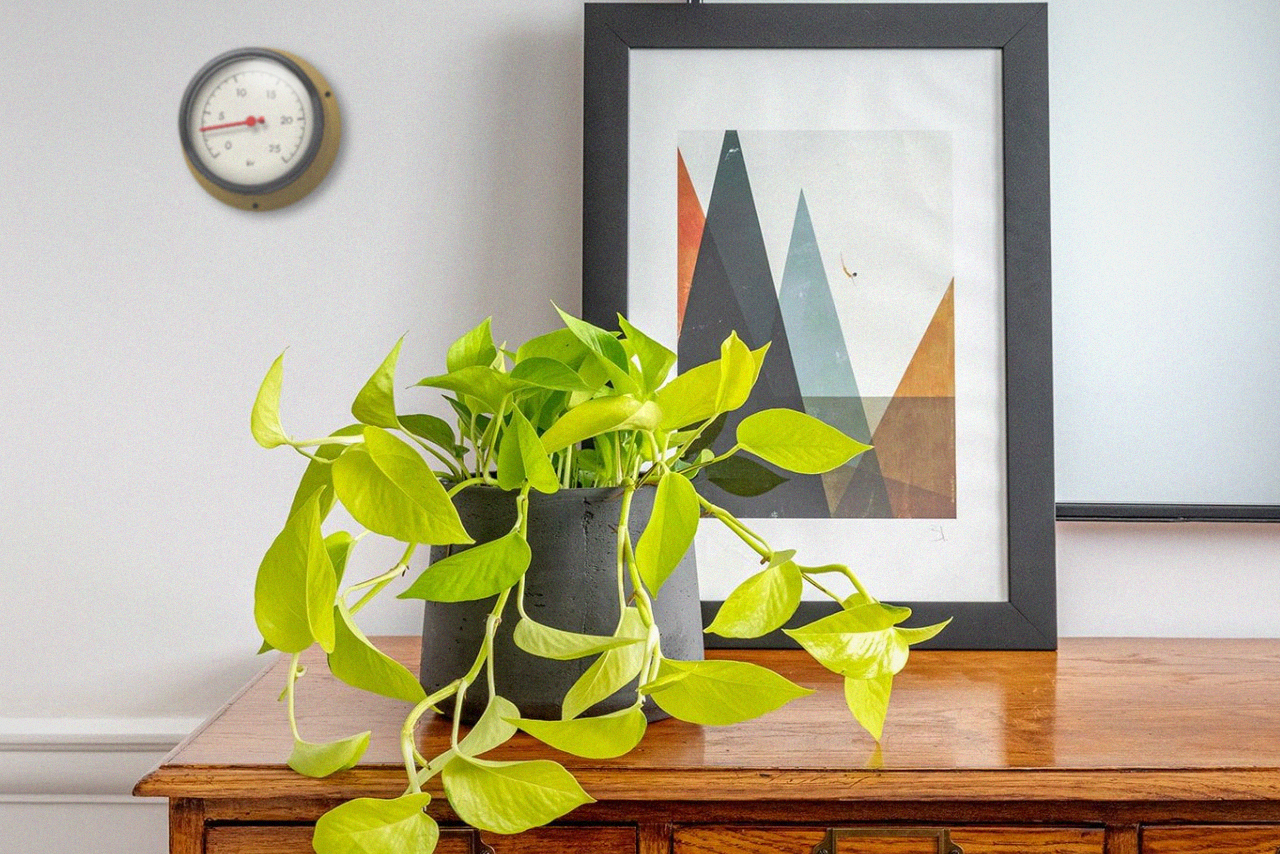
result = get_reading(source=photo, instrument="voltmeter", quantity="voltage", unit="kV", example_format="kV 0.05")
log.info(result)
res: kV 3
